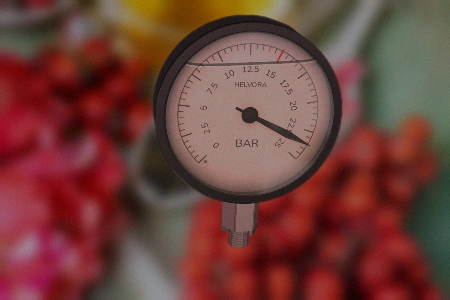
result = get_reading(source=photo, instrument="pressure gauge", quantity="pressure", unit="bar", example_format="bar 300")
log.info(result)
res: bar 23.5
